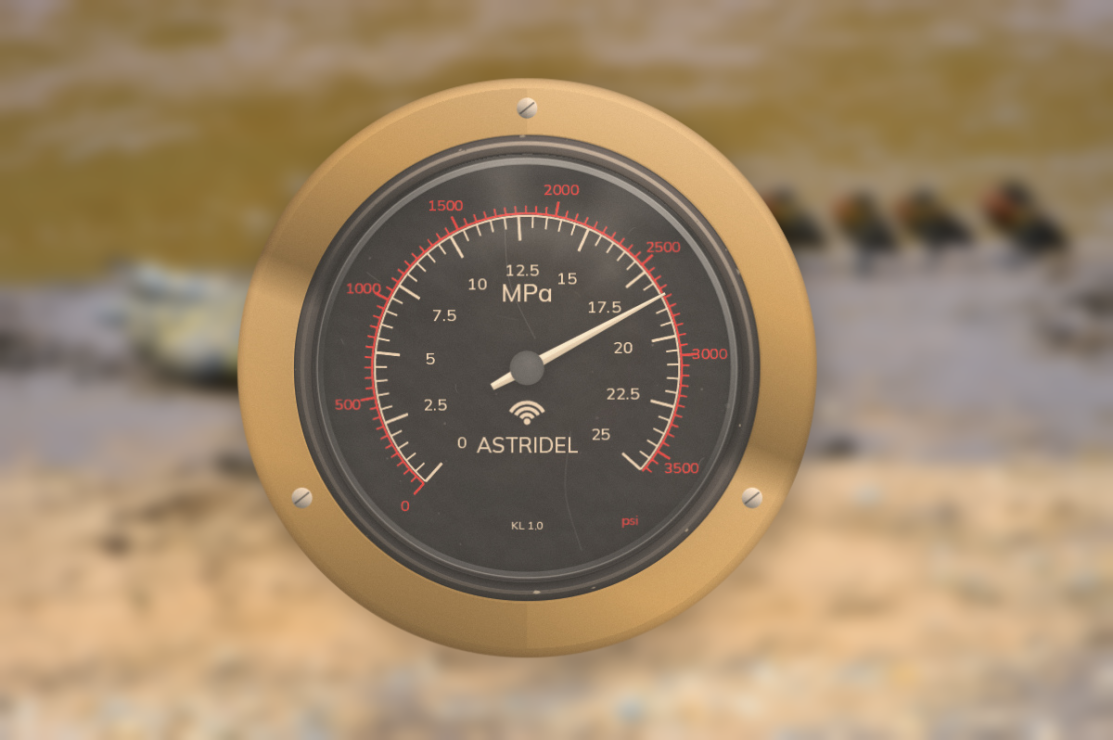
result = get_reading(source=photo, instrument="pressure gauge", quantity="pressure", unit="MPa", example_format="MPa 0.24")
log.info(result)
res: MPa 18.5
